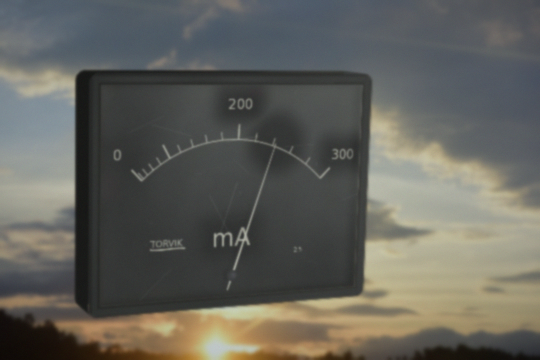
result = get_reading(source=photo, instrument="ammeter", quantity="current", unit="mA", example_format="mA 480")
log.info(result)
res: mA 240
